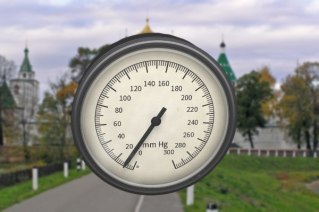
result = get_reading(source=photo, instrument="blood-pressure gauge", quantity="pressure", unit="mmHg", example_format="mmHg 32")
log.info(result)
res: mmHg 10
